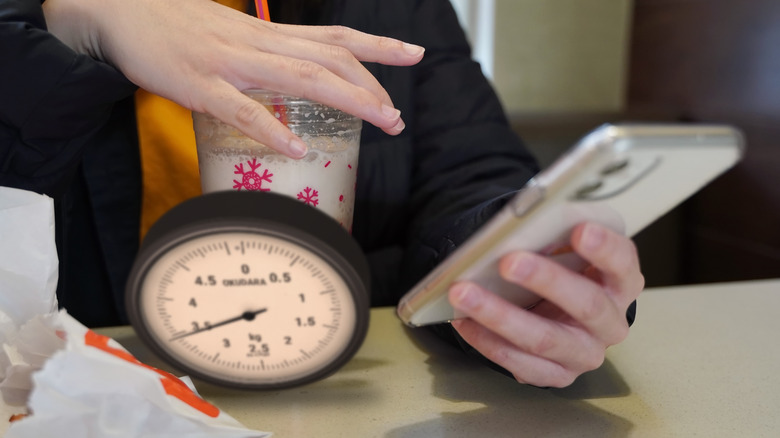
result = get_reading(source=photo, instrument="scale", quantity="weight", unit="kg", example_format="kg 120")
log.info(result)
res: kg 3.5
